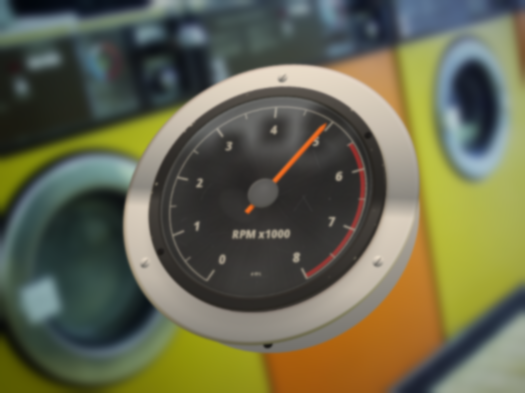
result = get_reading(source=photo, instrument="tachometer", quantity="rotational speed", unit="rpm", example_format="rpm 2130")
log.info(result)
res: rpm 5000
